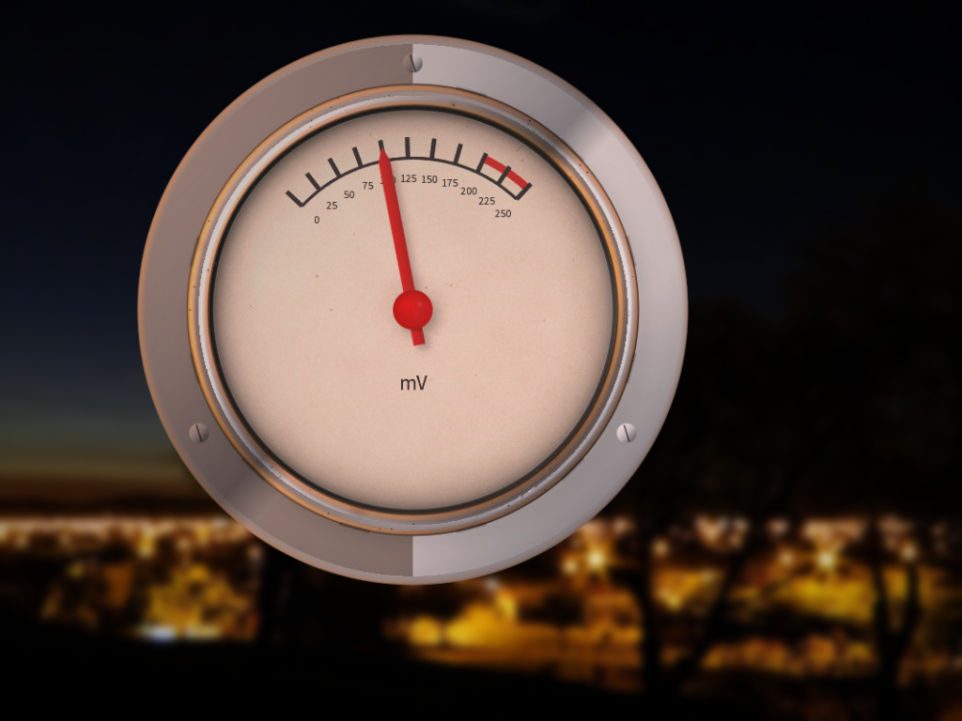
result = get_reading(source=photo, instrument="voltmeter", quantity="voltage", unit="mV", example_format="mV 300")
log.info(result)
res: mV 100
